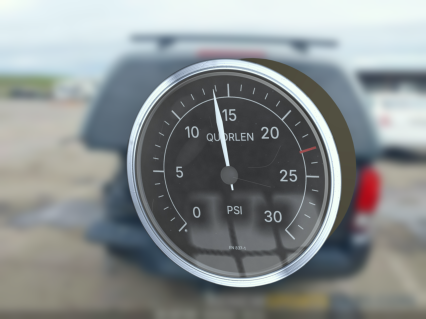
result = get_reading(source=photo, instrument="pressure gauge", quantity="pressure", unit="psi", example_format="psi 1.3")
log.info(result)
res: psi 14
